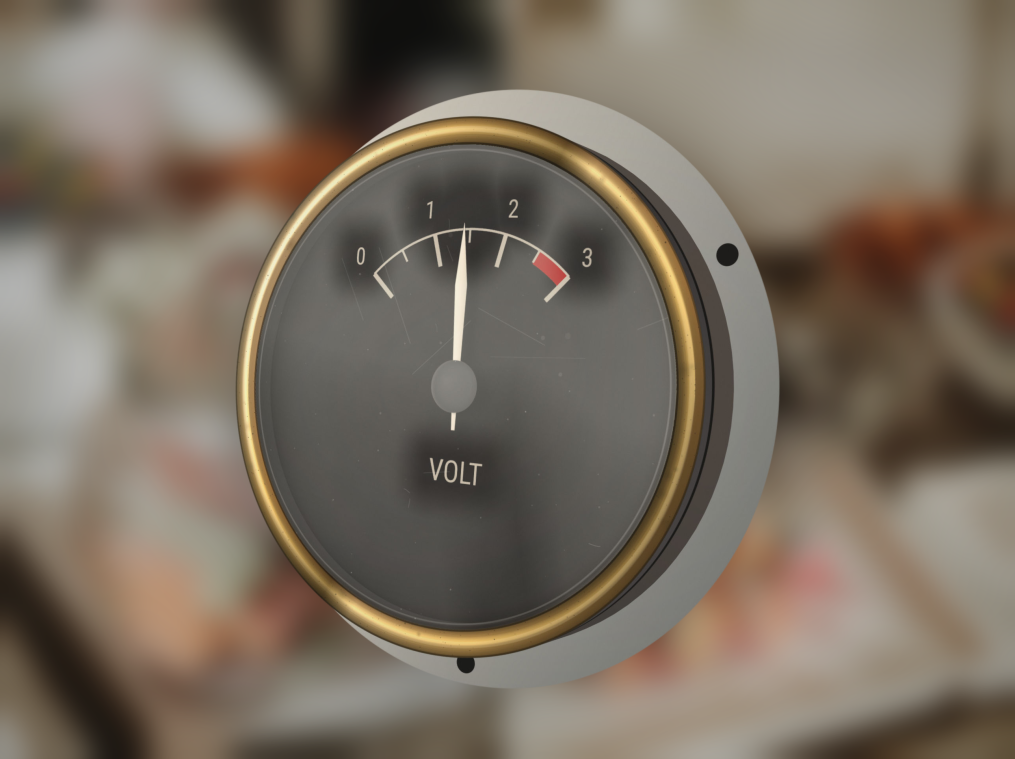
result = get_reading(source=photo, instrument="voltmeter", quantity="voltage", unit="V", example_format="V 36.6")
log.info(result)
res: V 1.5
